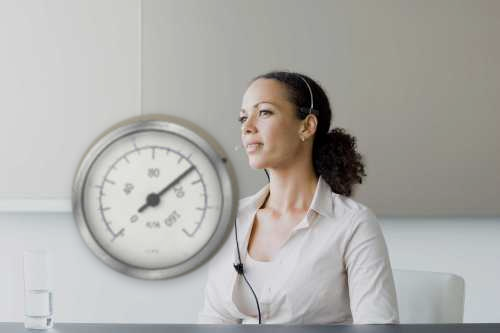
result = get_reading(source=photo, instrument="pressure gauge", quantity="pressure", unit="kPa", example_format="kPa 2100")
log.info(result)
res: kPa 110
